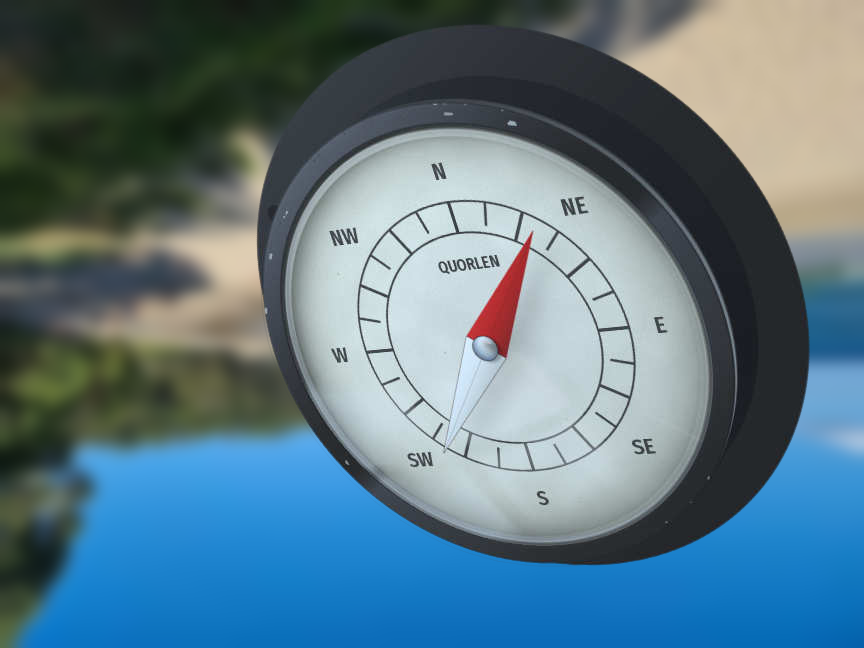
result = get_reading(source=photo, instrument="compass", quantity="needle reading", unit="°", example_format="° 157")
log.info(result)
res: ° 37.5
